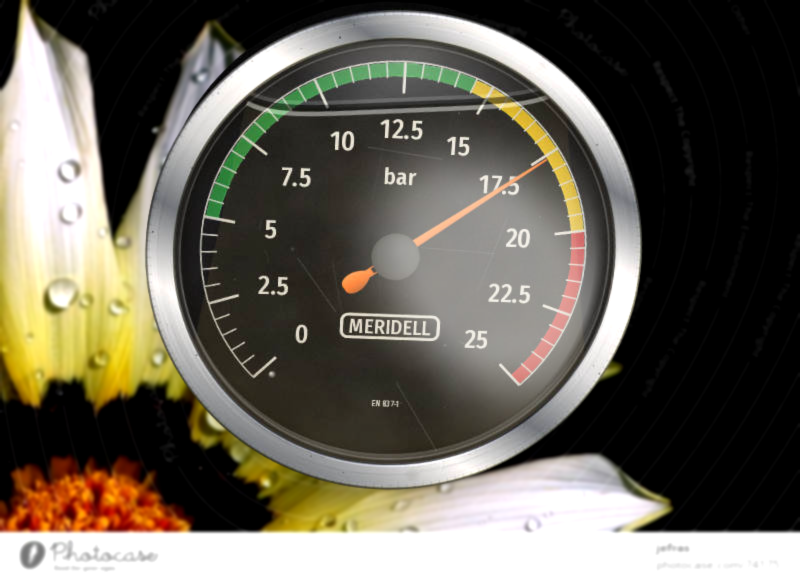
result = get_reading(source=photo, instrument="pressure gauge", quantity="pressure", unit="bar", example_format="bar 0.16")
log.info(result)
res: bar 17.5
